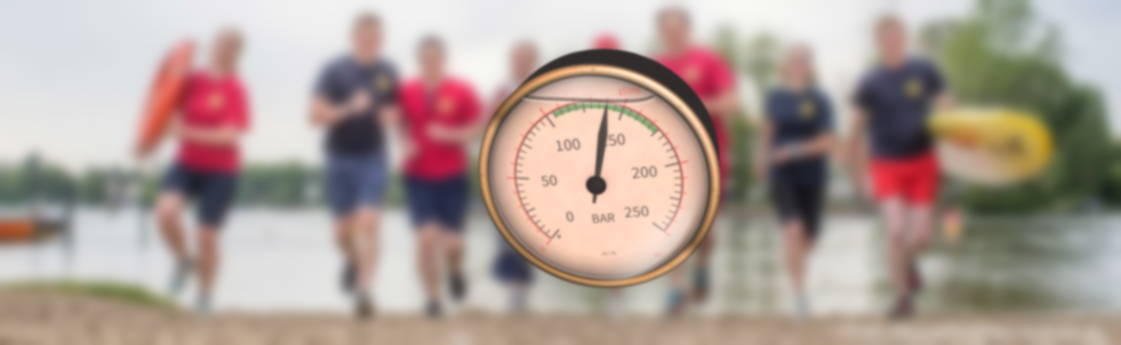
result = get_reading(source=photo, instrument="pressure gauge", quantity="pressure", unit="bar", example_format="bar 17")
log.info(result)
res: bar 140
